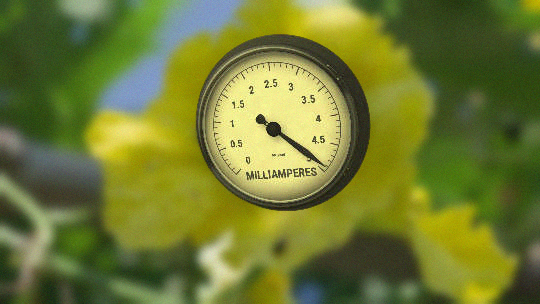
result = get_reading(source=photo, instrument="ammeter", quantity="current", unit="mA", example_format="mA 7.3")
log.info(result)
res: mA 4.9
